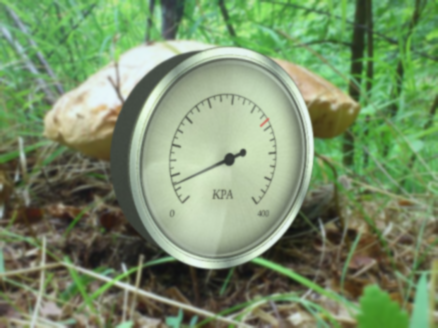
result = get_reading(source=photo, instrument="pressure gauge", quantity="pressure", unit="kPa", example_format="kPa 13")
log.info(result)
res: kPa 30
